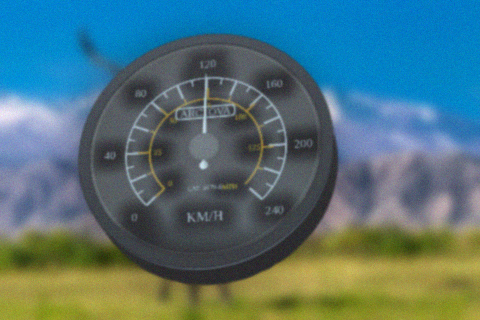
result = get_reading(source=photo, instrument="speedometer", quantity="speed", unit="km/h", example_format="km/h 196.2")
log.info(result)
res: km/h 120
